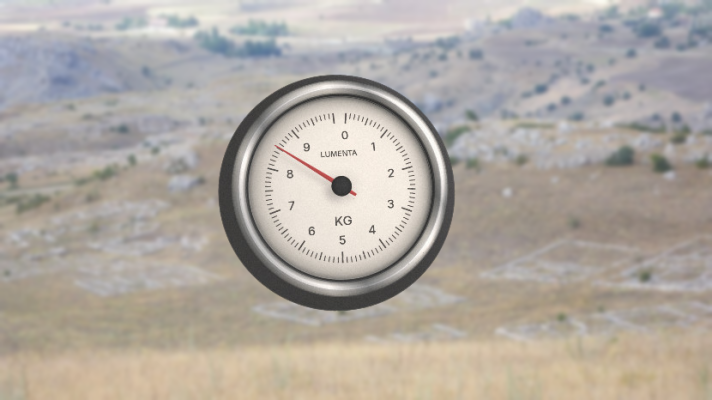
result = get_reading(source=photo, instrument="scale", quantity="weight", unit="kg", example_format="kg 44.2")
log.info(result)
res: kg 8.5
